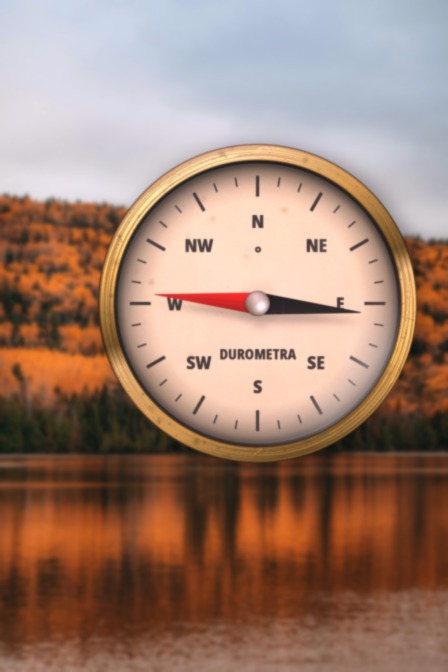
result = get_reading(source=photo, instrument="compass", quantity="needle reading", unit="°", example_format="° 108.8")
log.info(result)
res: ° 275
